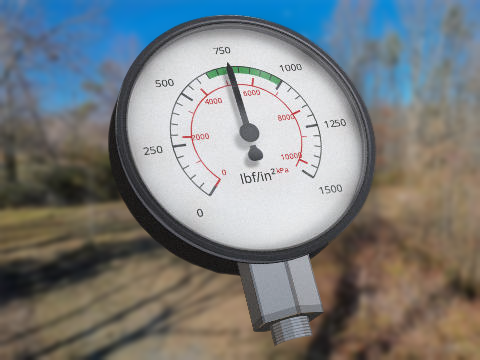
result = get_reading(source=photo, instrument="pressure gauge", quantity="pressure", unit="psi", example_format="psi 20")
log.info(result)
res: psi 750
